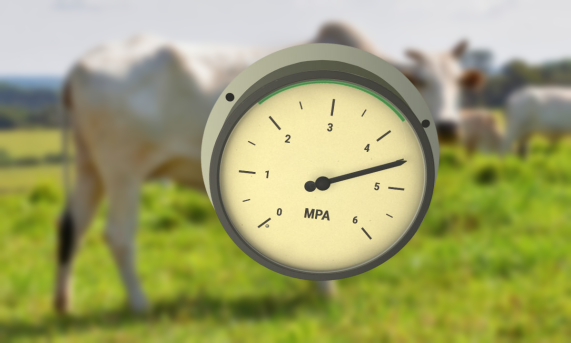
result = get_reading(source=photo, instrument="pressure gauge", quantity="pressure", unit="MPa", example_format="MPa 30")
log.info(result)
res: MPa 4.5
